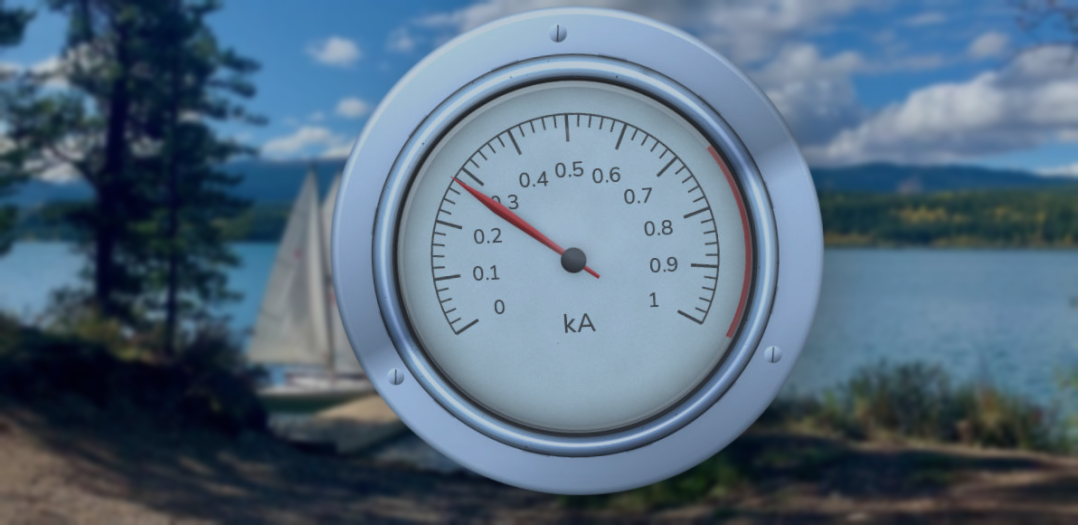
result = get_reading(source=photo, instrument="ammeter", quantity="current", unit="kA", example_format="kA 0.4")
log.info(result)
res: kA 0.28
